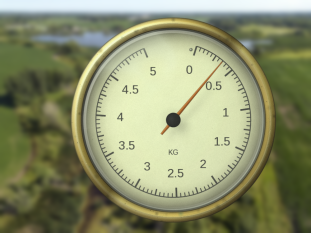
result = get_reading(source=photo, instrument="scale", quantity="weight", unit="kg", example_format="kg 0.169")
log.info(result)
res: kg 0.35
